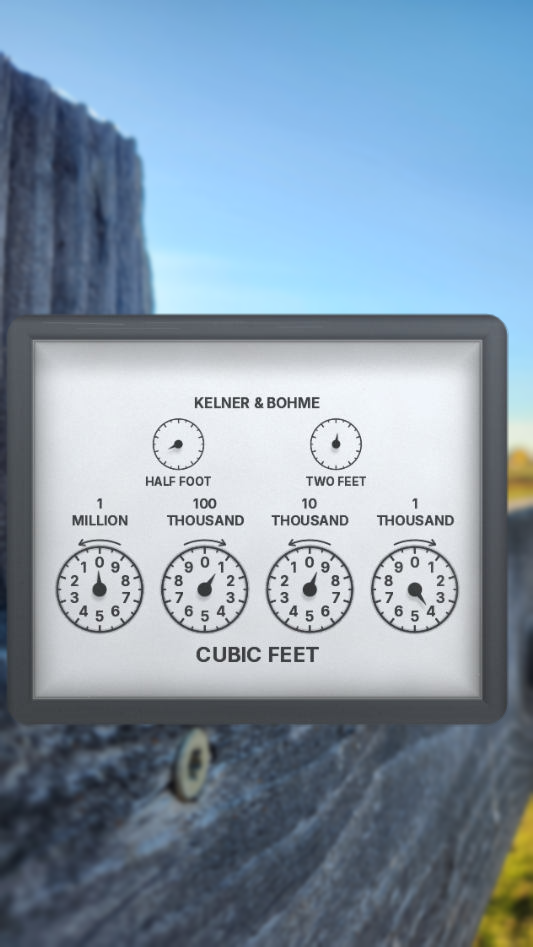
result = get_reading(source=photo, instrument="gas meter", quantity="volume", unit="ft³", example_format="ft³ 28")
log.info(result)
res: ft³ 9400
